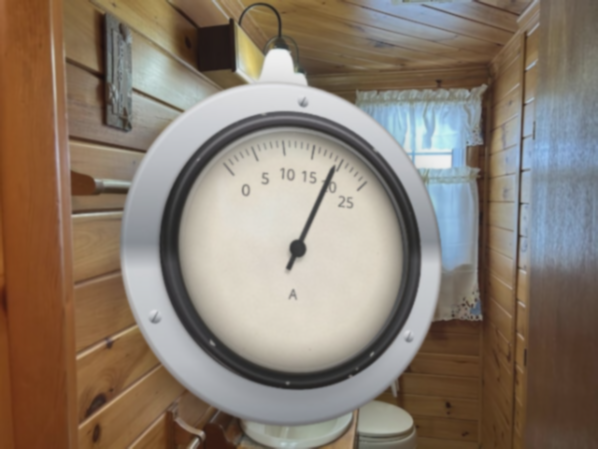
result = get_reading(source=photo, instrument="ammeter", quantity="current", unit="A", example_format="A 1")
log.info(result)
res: A 19
